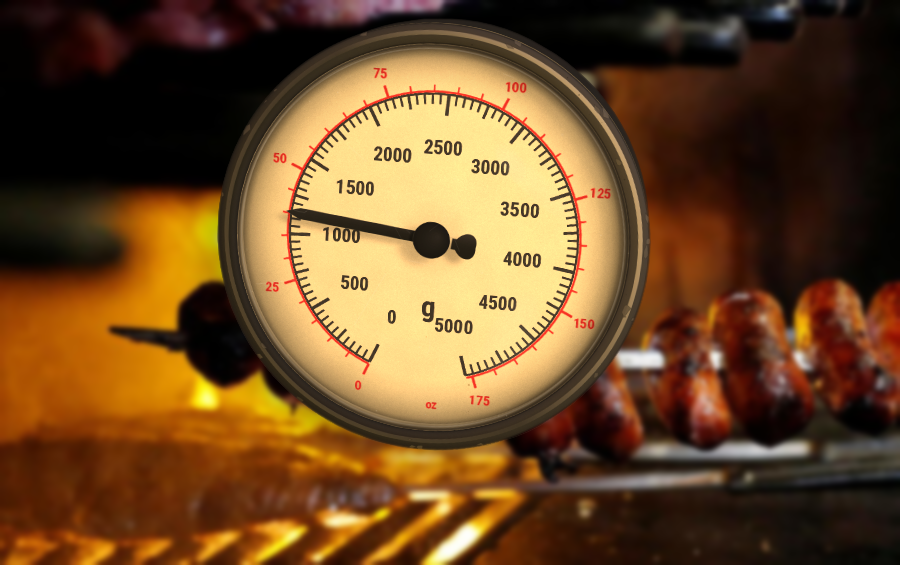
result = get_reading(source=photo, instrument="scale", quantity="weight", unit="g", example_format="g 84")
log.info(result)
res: g 1150
